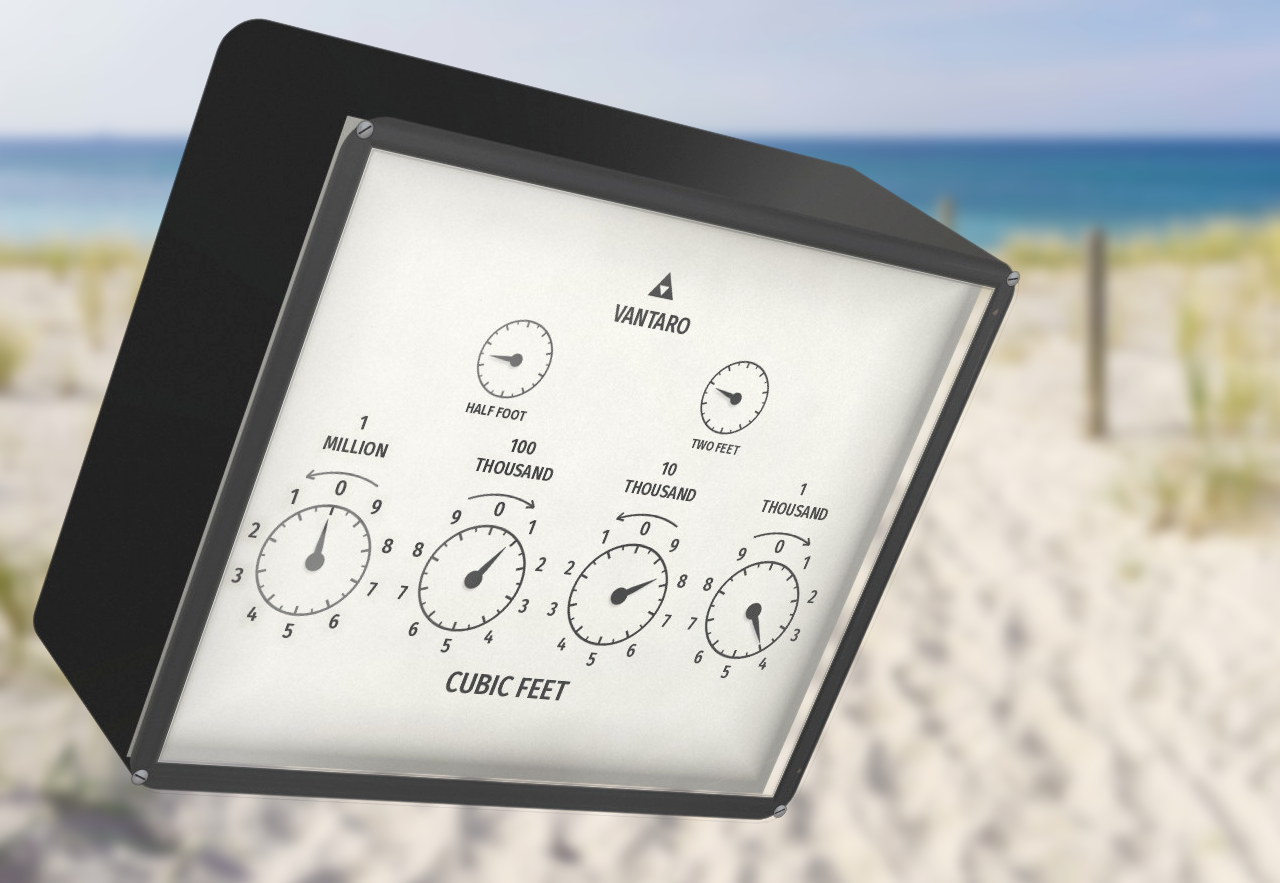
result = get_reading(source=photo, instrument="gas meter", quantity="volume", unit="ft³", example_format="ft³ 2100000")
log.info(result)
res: ft³ 8400
